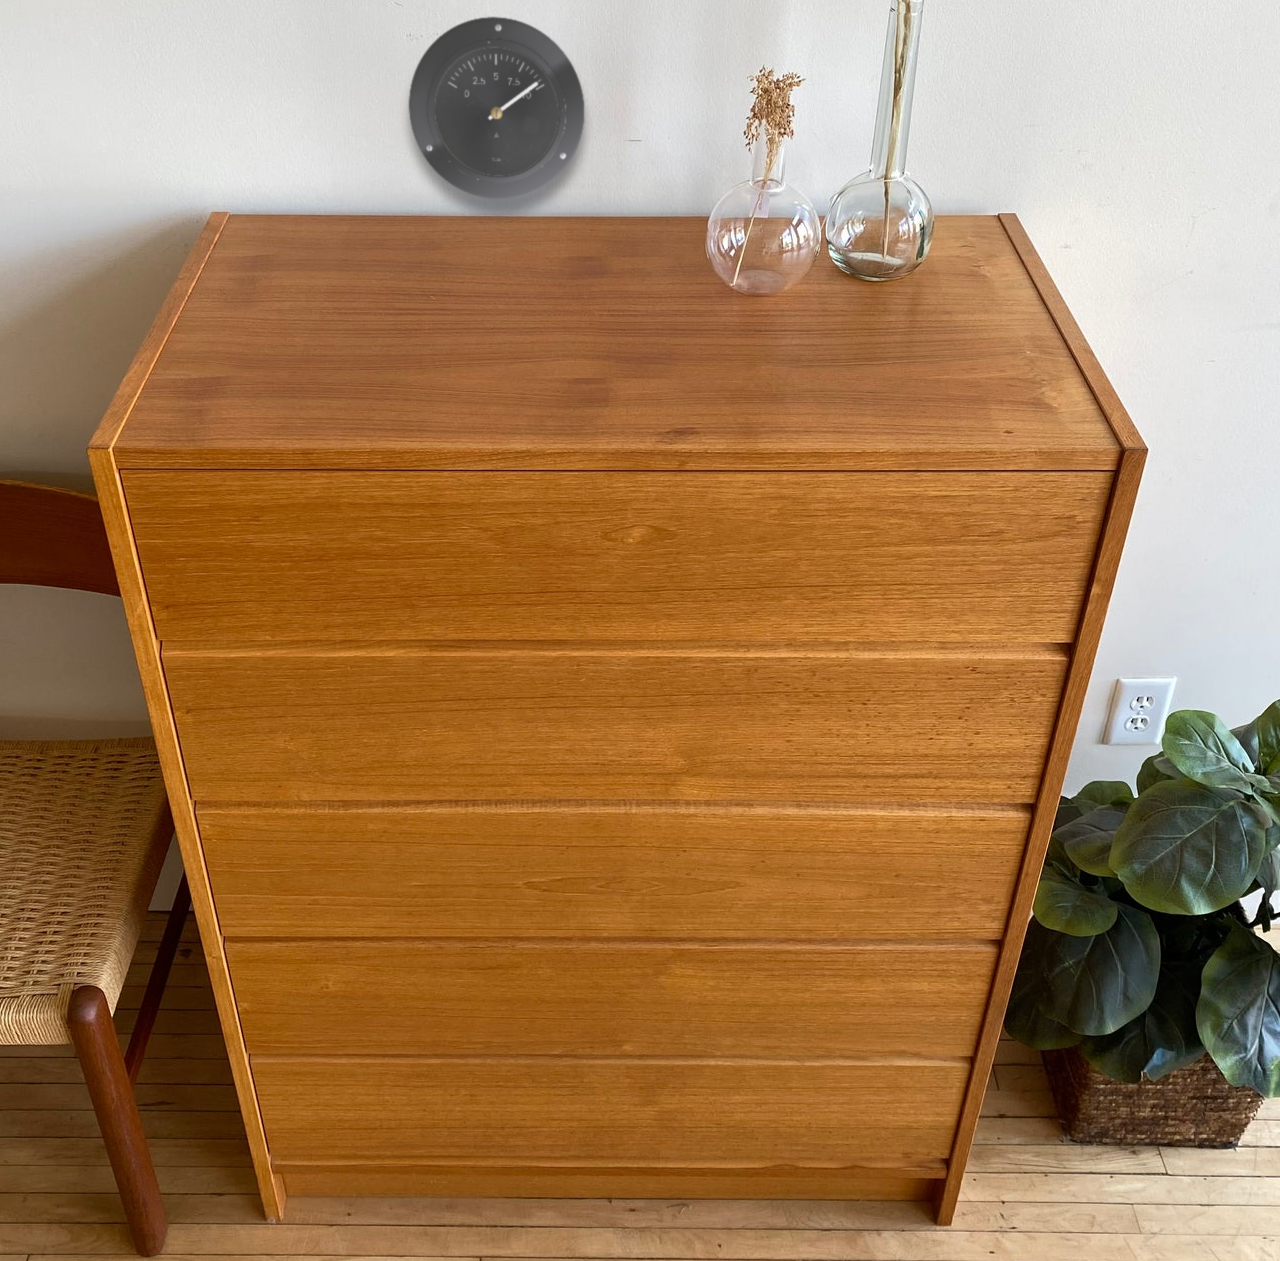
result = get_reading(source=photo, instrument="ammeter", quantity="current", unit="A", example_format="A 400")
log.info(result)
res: A 9.5
